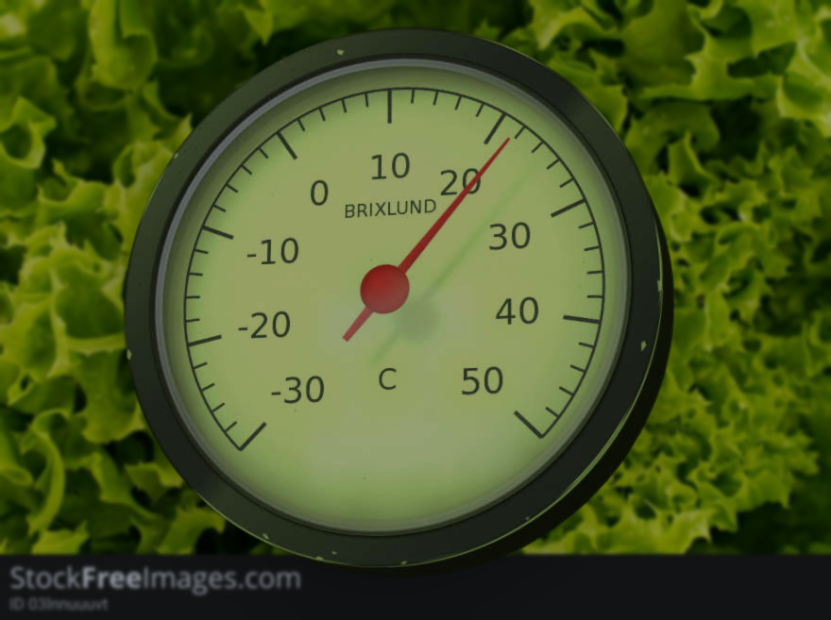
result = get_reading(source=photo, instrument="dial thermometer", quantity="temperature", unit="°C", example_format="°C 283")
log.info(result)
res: °C 22
